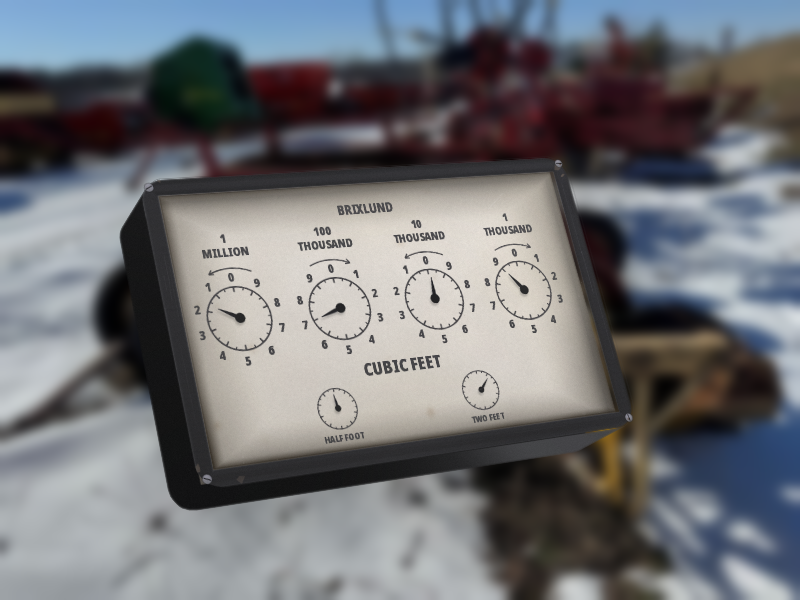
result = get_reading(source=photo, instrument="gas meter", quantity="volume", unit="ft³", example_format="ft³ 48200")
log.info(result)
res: ft³ 169900
